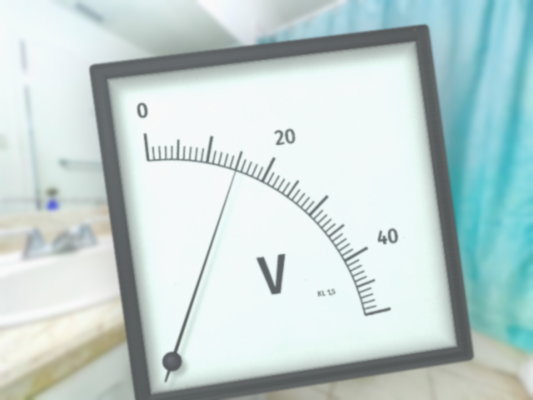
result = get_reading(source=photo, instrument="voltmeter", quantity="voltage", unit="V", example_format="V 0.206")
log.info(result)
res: V 15
